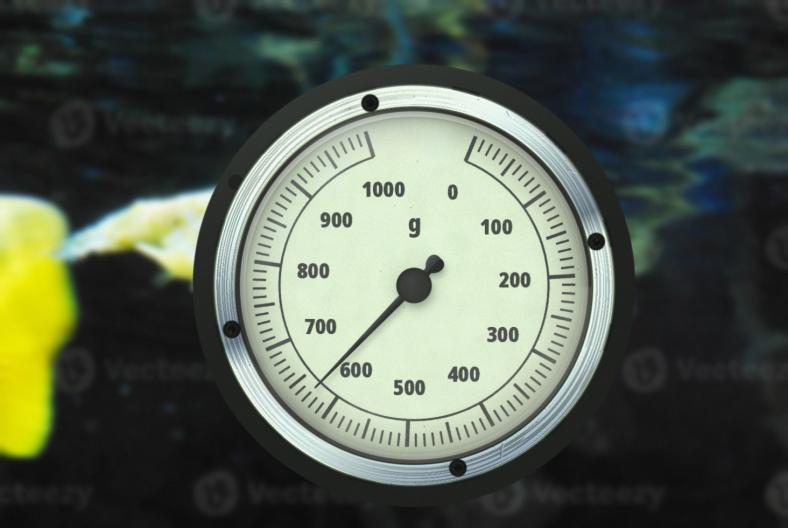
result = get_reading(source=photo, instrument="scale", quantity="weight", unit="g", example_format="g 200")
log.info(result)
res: g 630
